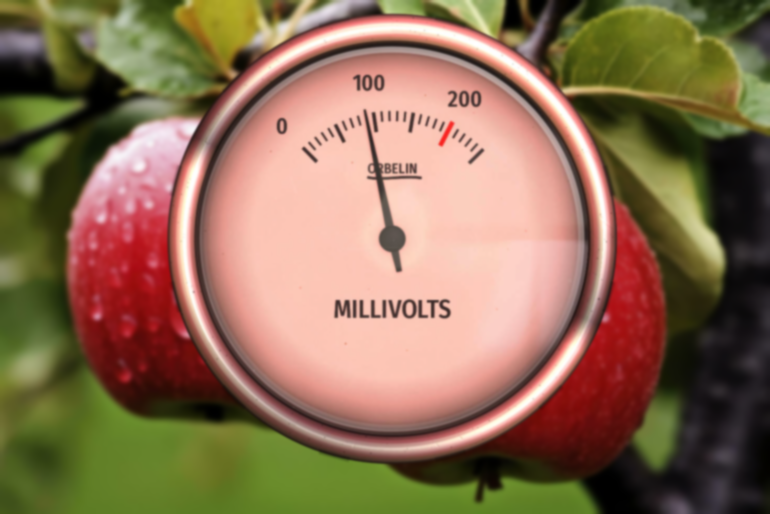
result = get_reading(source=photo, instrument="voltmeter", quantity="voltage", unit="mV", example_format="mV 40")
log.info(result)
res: mV 90
